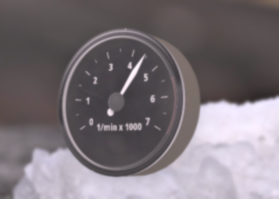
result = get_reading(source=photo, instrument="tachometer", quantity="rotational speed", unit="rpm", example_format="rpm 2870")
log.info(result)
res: rpm 4500
